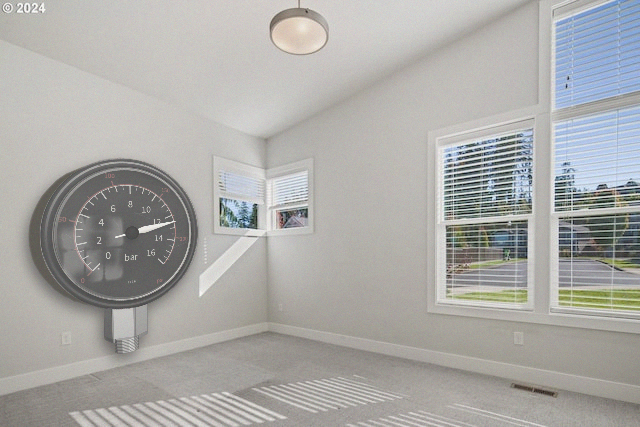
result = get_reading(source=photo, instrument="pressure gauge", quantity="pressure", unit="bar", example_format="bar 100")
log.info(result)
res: bar 12.5
